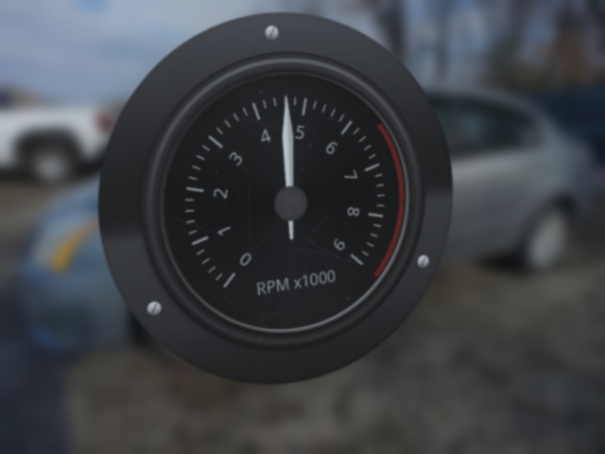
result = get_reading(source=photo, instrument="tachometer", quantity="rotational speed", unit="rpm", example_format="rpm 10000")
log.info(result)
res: rpm 4600
